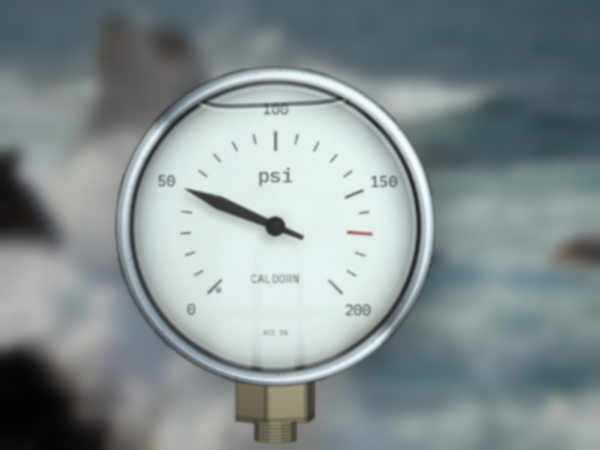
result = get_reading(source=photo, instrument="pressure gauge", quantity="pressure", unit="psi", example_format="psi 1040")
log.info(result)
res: psi 50
